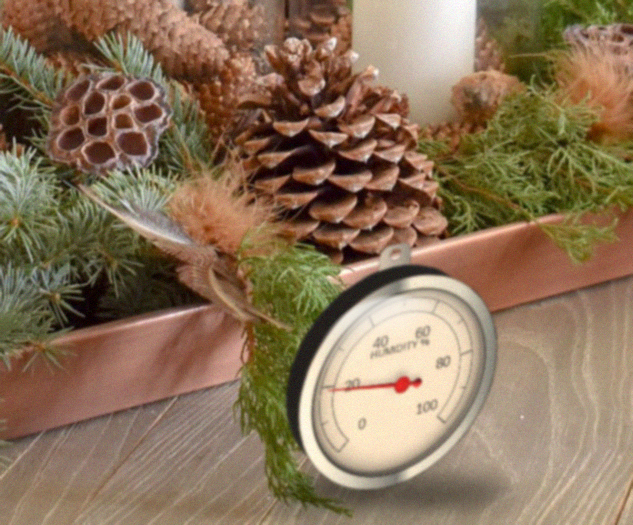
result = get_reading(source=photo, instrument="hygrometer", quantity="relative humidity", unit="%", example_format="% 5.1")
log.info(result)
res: % 20
